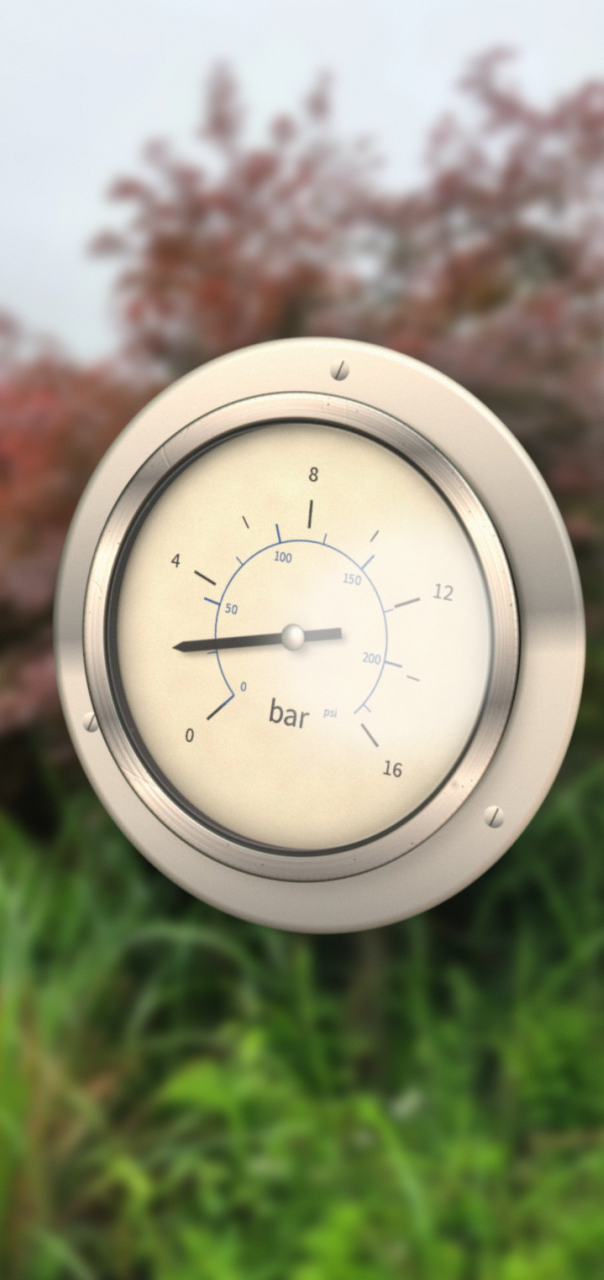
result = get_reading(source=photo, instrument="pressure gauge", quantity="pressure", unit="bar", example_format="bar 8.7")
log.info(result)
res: bar 2
